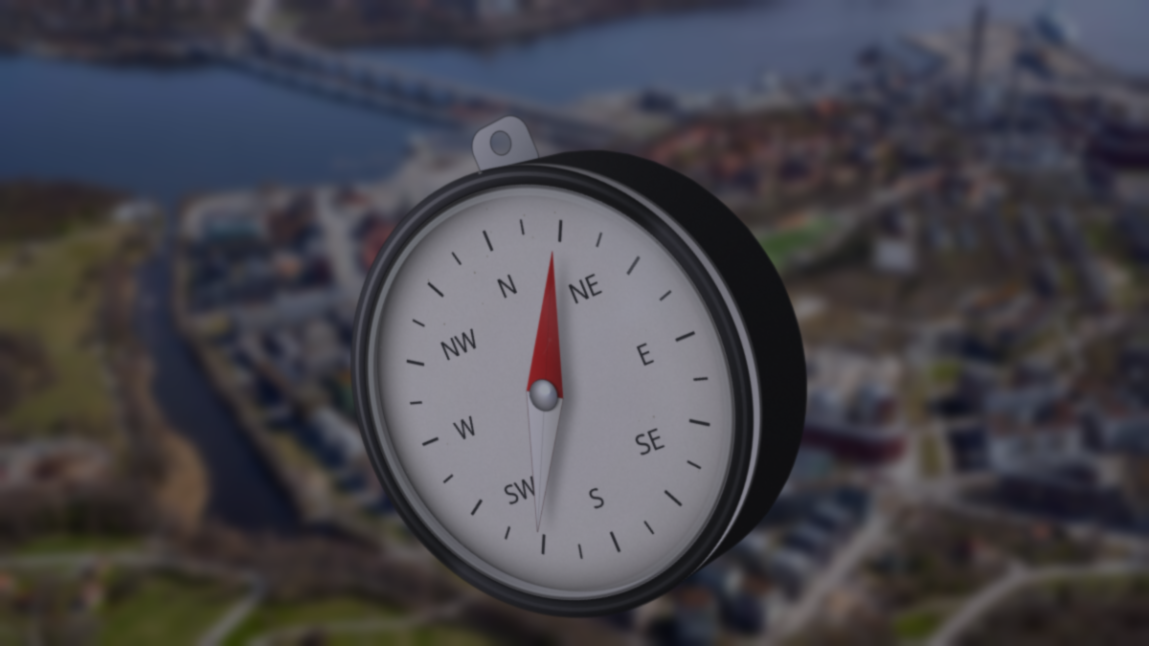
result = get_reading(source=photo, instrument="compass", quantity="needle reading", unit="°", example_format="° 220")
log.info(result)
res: ° 30
